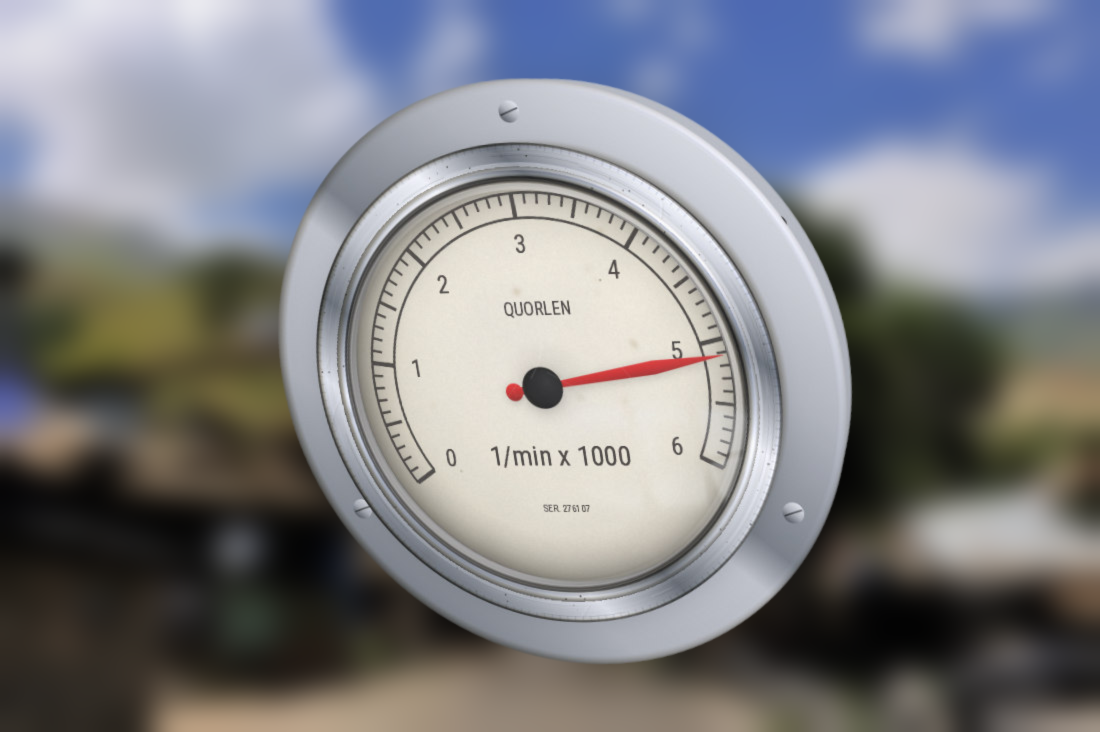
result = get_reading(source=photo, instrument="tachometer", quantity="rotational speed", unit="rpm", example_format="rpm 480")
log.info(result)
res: rpm 5100
